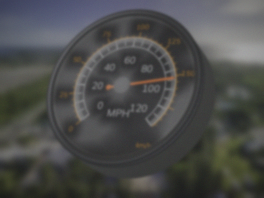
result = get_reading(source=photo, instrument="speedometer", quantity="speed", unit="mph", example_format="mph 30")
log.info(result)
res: mph 95
